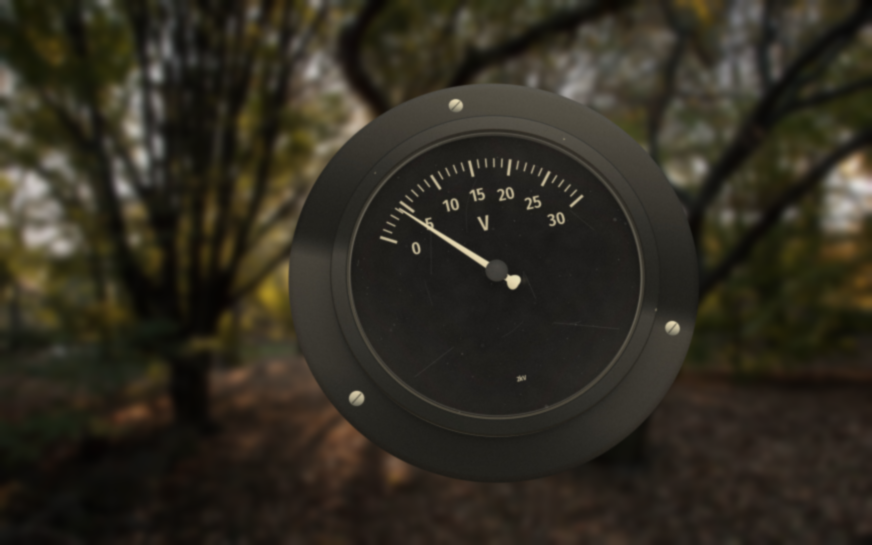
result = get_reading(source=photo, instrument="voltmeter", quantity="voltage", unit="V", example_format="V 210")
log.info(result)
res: V 4
